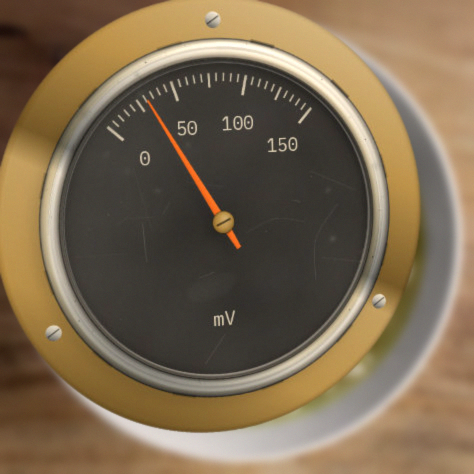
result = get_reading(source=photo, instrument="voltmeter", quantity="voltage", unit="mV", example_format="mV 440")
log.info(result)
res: mV 30
